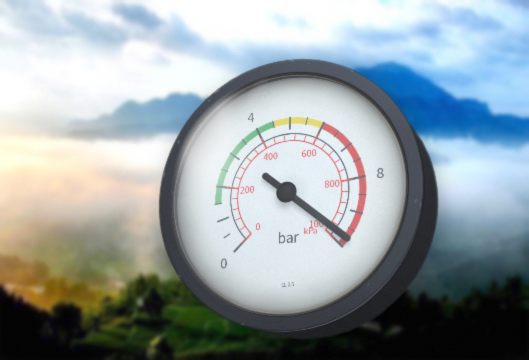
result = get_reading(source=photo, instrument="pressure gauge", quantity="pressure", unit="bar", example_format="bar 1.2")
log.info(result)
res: bar 9.75
